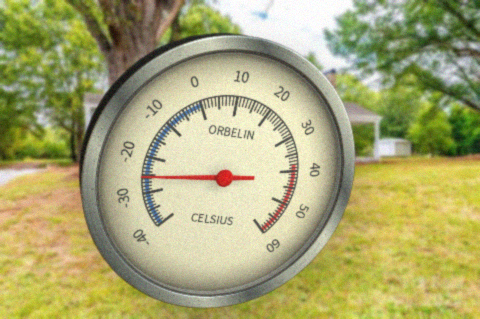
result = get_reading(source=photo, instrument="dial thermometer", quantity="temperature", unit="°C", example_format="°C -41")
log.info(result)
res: °C -25
